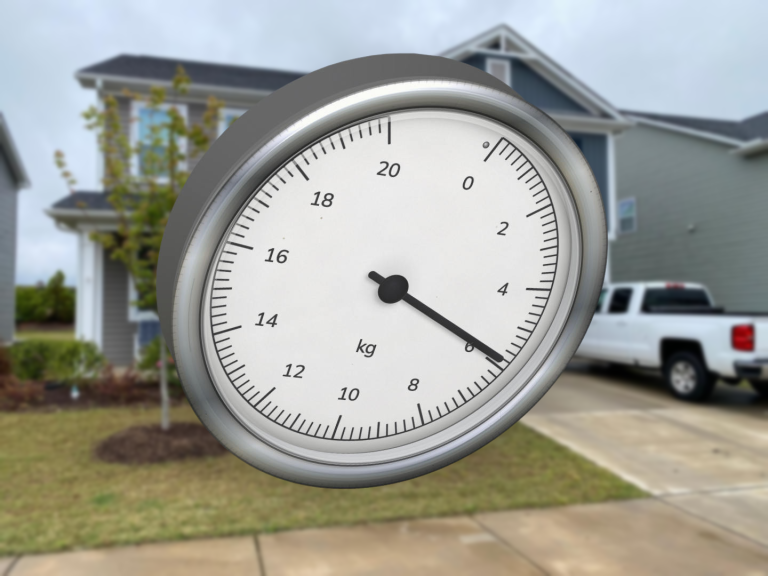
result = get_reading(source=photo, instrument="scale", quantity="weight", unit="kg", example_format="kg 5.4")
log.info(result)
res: kg 5.8
